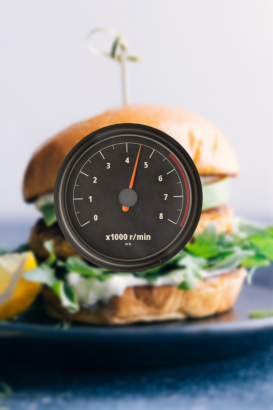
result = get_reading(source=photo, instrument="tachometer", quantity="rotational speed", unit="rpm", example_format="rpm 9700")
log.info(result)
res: rpm 4500
